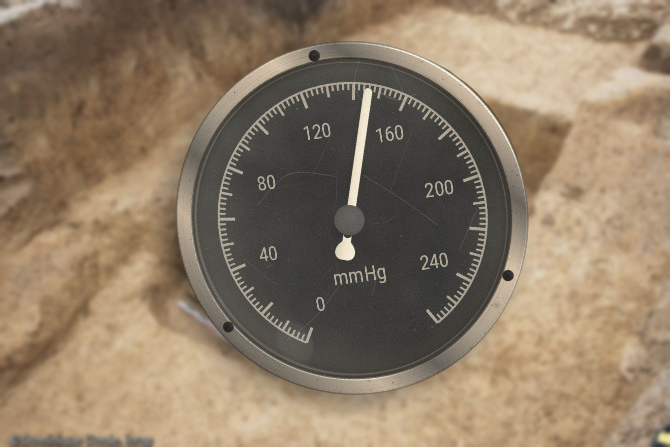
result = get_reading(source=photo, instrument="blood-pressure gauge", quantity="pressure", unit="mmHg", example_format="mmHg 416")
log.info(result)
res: mmHg 146
